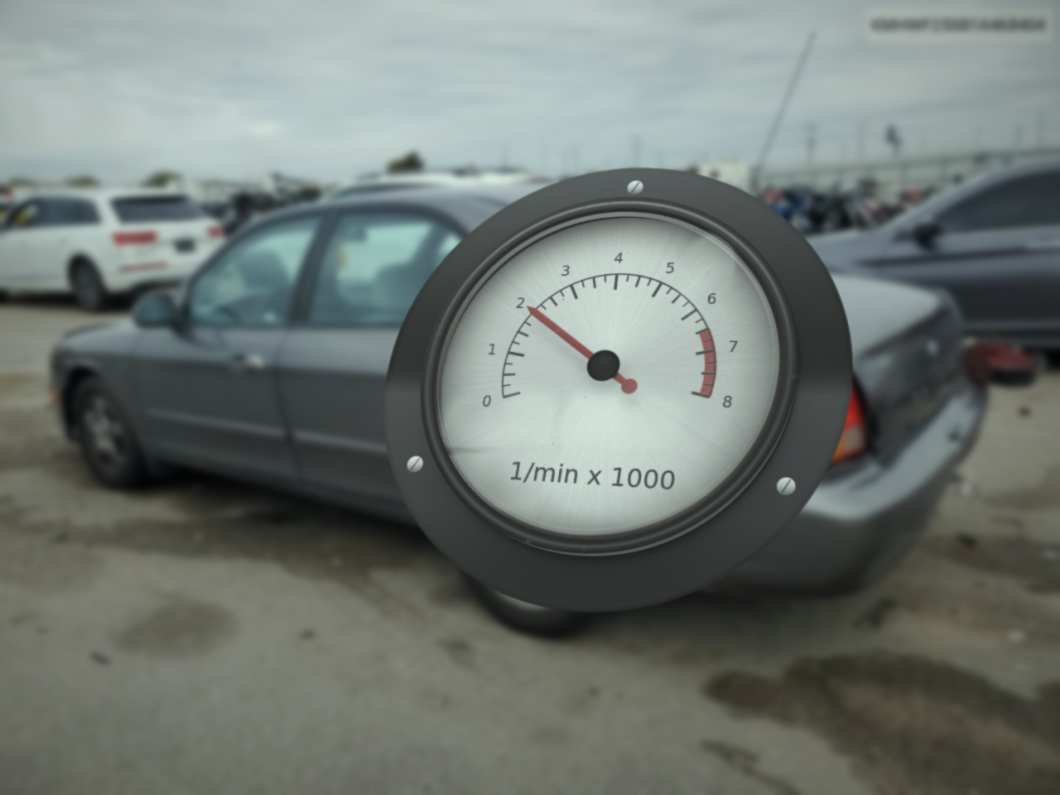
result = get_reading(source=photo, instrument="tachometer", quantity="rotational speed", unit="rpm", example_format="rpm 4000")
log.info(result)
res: rpm 2000
